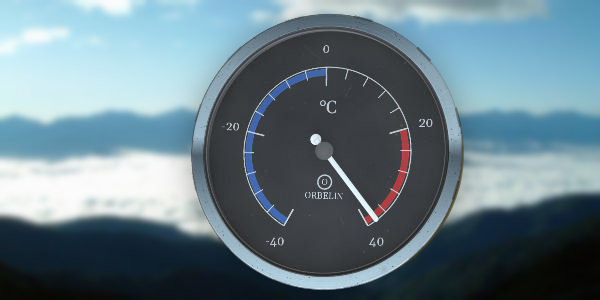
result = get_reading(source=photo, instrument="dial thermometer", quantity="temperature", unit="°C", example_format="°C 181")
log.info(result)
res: °C 38
